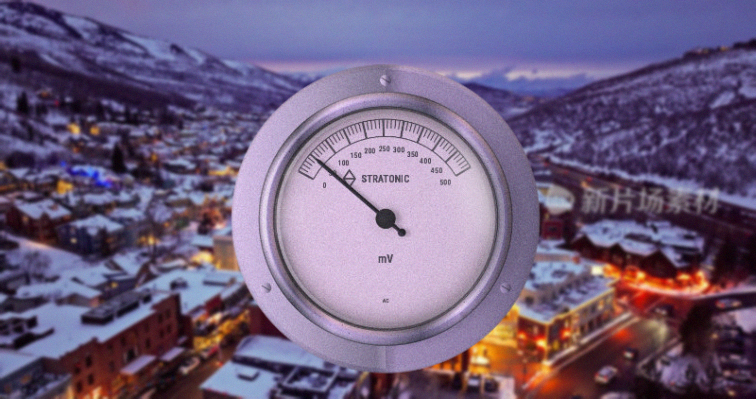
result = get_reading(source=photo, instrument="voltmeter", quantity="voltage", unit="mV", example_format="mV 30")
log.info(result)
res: mV 50
